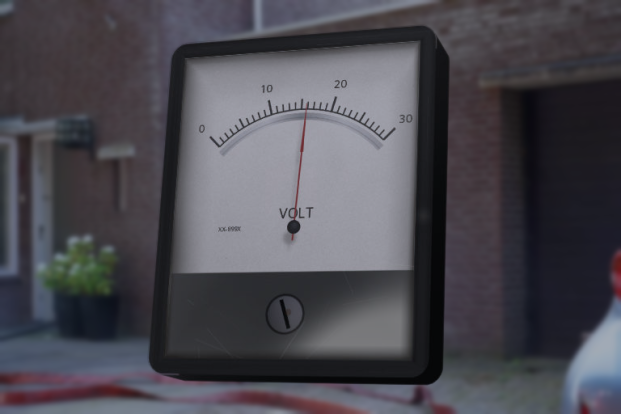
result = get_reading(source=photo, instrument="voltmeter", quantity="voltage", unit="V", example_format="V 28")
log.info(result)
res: V 16
